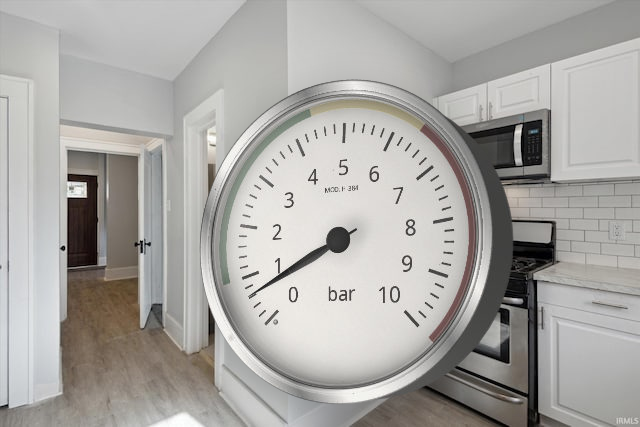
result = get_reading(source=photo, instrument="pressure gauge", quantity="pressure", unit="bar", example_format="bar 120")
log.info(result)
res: bar 0.6
